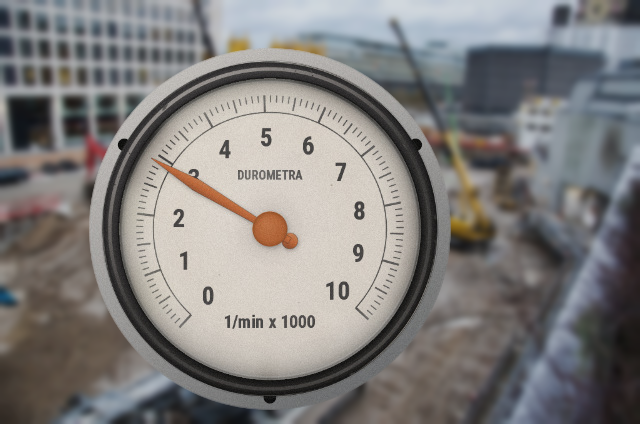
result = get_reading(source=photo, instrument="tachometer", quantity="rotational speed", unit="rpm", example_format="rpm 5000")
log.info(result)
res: rpm 2900
